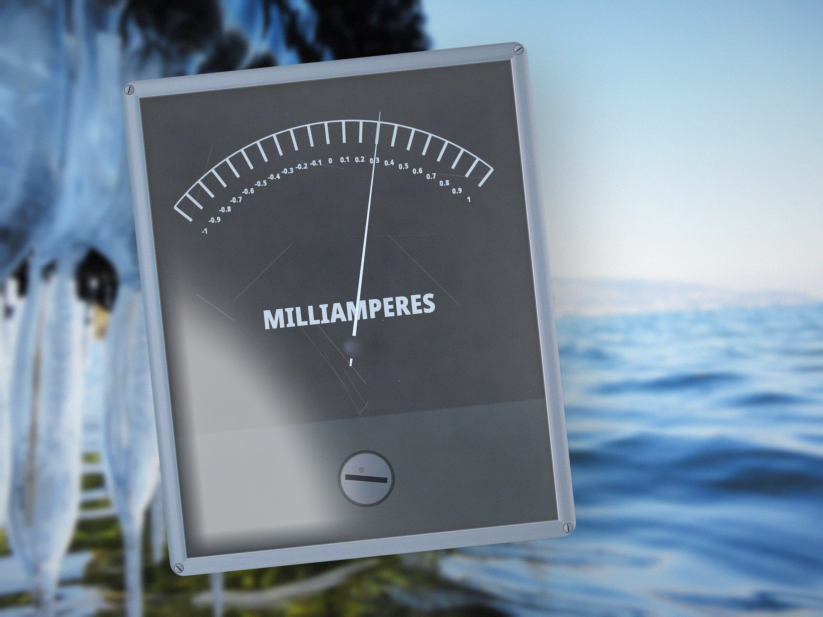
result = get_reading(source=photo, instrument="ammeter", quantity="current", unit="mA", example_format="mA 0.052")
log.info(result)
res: mA 0.3
